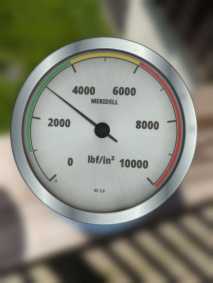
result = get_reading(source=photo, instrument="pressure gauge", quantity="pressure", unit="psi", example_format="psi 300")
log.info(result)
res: psi 3000
